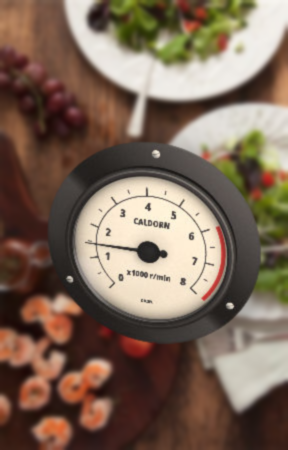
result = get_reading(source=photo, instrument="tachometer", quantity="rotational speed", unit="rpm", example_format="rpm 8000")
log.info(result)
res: rpm 1500
